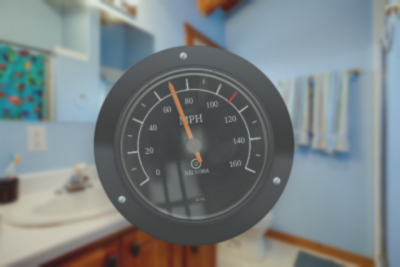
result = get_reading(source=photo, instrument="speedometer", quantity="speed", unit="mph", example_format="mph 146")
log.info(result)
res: mph 70
